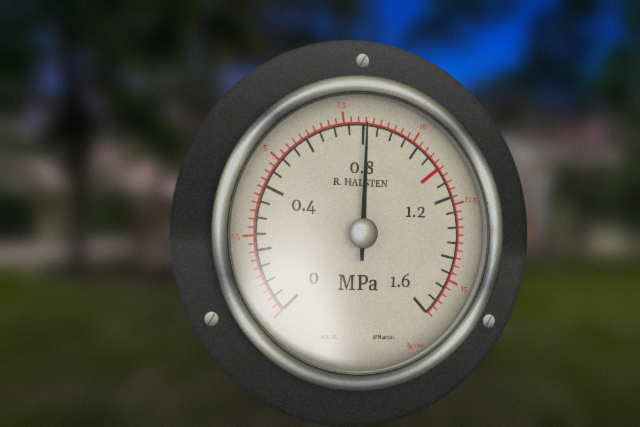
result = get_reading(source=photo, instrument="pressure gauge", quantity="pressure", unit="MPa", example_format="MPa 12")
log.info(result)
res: MPa 0.8
